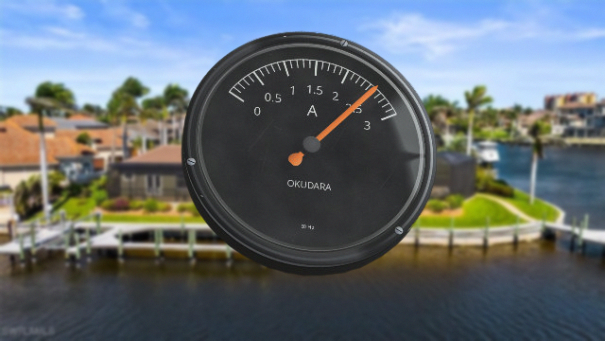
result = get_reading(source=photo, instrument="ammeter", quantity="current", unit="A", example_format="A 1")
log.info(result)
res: A 2.5
